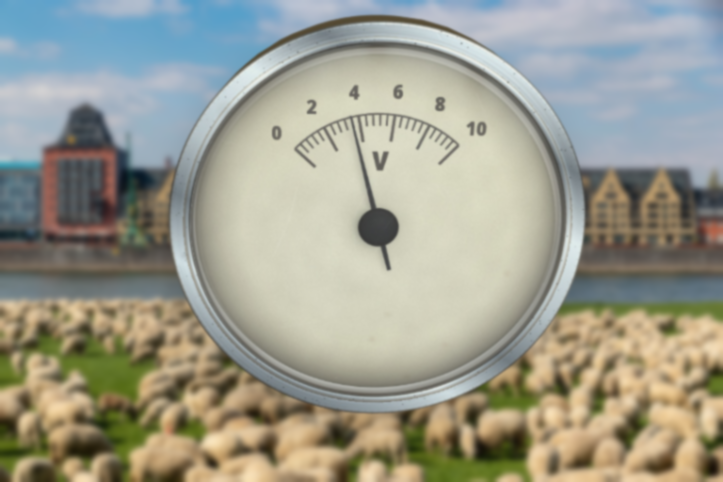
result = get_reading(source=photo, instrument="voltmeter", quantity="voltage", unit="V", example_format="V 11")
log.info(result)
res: V 3.6
